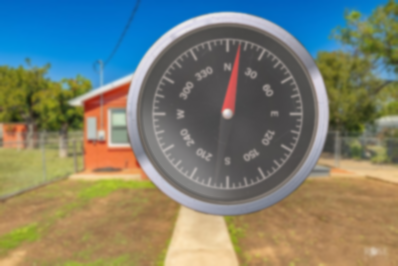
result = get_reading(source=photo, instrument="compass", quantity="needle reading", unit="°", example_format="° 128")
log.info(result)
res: ° 10
